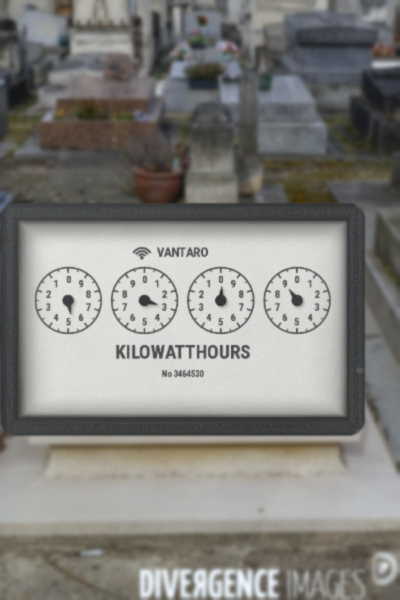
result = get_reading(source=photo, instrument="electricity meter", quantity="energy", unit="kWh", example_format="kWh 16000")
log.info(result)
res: kWh 5299
